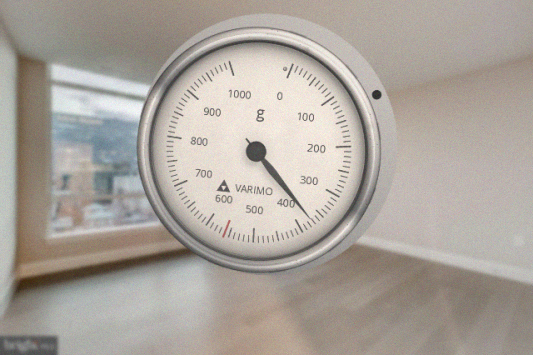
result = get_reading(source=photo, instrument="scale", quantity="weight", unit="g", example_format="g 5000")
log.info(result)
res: g 370
